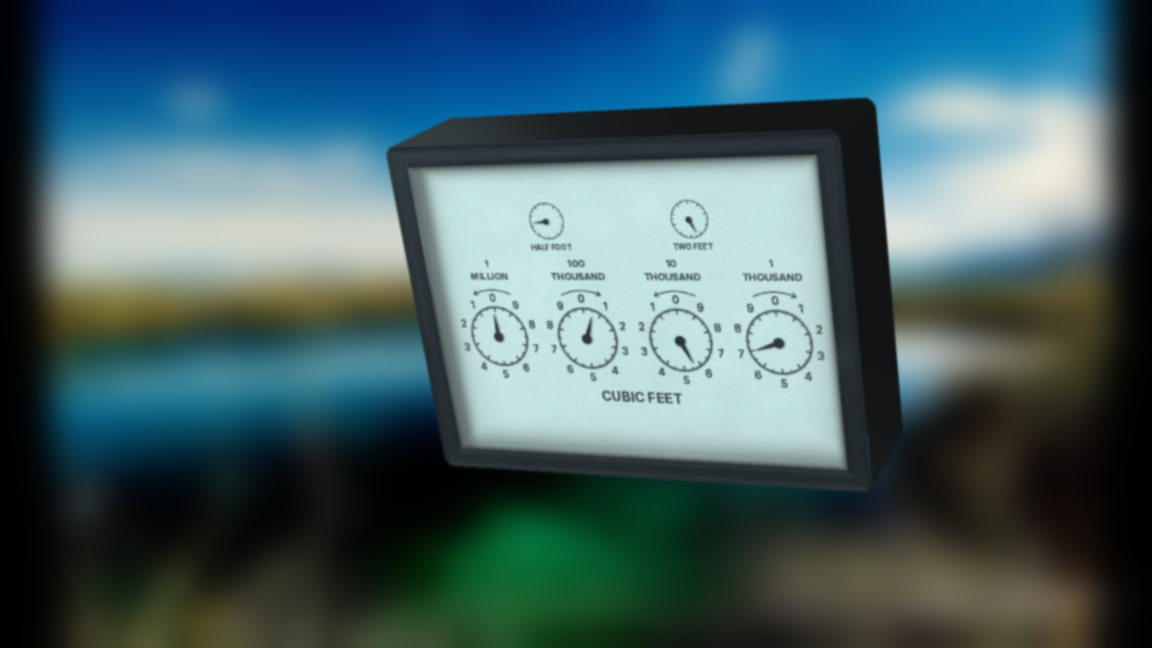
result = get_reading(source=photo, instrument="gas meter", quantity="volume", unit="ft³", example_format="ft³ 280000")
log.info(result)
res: ft³ 5700
